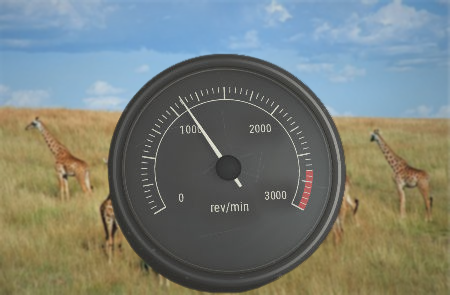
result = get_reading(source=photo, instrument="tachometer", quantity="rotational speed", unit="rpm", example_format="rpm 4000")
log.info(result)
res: rpm 1100
